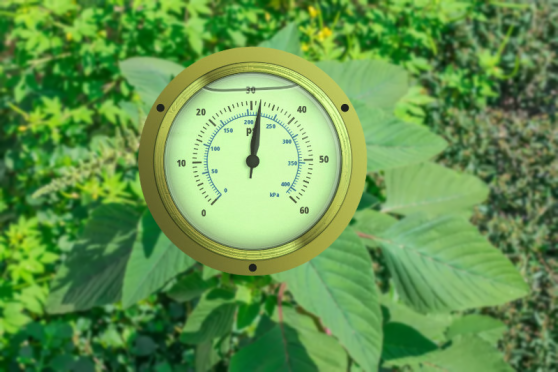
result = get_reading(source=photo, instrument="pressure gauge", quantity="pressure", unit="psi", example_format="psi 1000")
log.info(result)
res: psi 32
